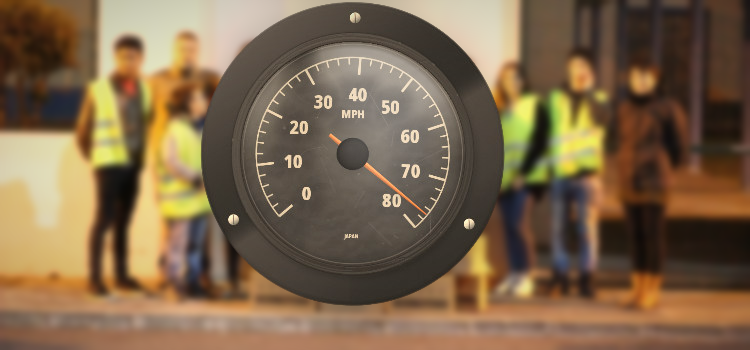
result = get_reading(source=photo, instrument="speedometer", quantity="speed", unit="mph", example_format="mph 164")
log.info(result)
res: mph 77
